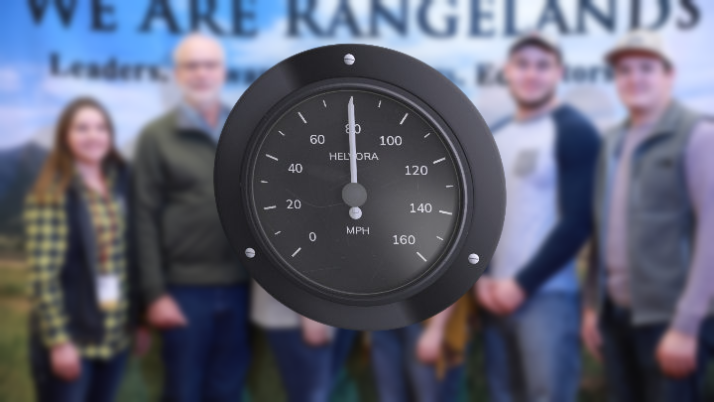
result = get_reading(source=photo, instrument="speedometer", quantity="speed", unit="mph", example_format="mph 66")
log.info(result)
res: mph 80
